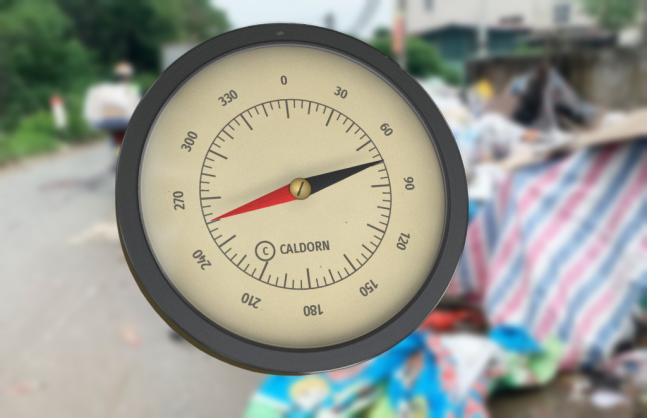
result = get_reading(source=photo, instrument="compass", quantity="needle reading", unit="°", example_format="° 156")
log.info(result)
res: ° 255
